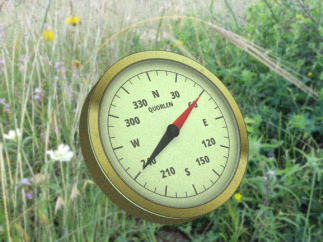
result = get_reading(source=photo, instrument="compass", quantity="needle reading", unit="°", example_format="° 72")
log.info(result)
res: ° 60
